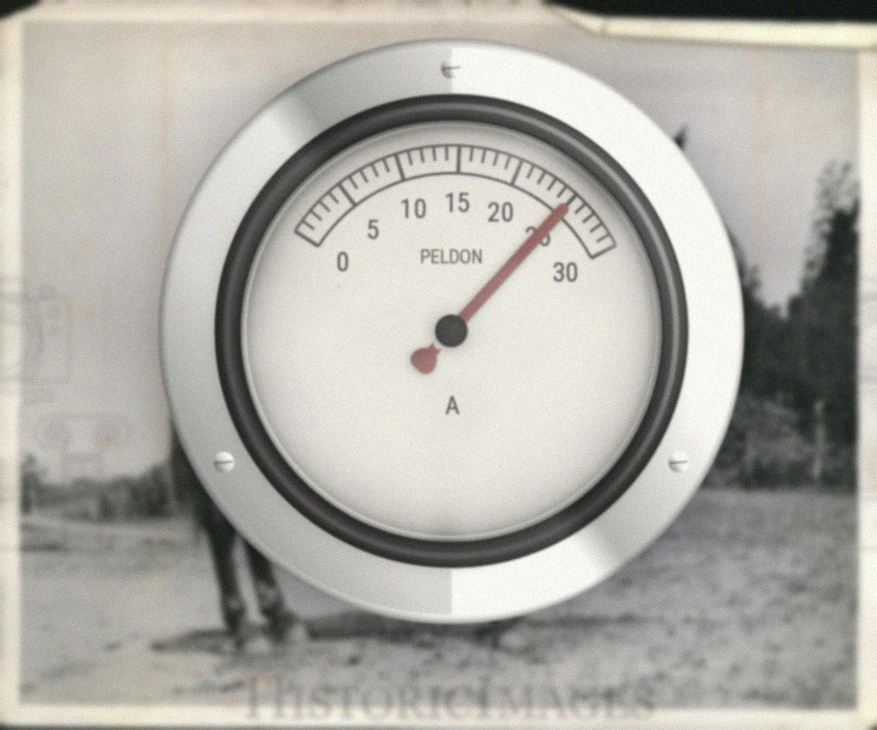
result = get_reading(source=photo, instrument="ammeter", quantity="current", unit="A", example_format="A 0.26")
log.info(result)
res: A 25
